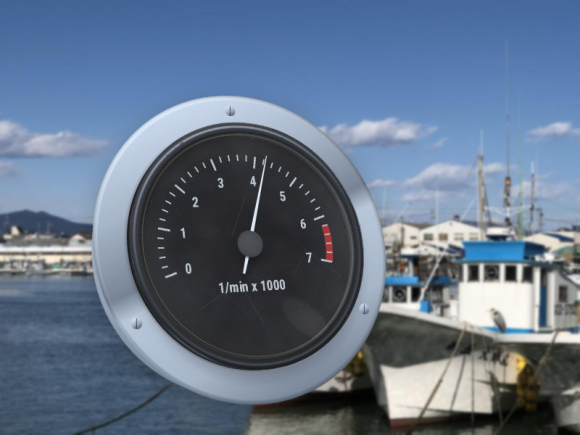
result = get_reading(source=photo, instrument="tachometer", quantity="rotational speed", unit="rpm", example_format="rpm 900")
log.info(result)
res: rpm 4200
